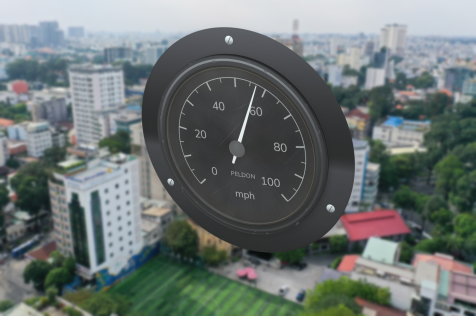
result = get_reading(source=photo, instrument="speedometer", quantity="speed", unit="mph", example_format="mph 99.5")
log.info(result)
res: mph 57.5
